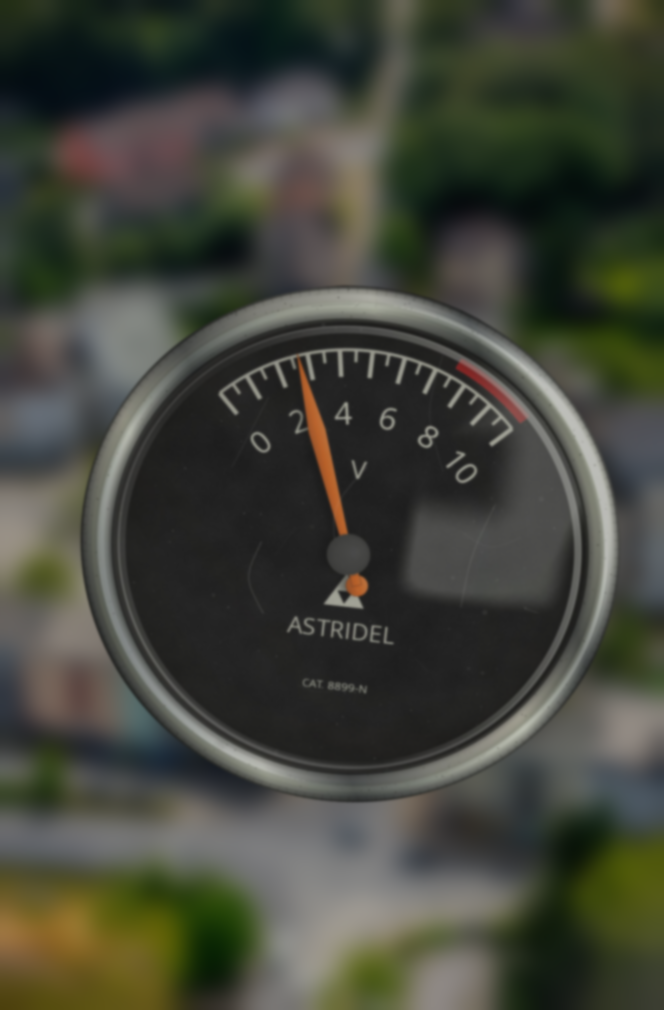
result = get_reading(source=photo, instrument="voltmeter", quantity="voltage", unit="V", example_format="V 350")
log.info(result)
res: V 2.75
